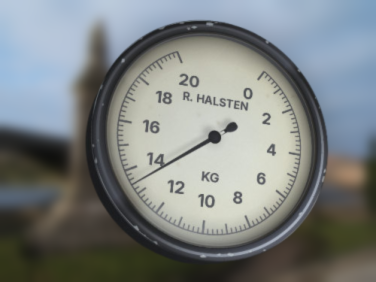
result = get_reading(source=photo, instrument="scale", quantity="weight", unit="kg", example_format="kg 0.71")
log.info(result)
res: kg 13.4
